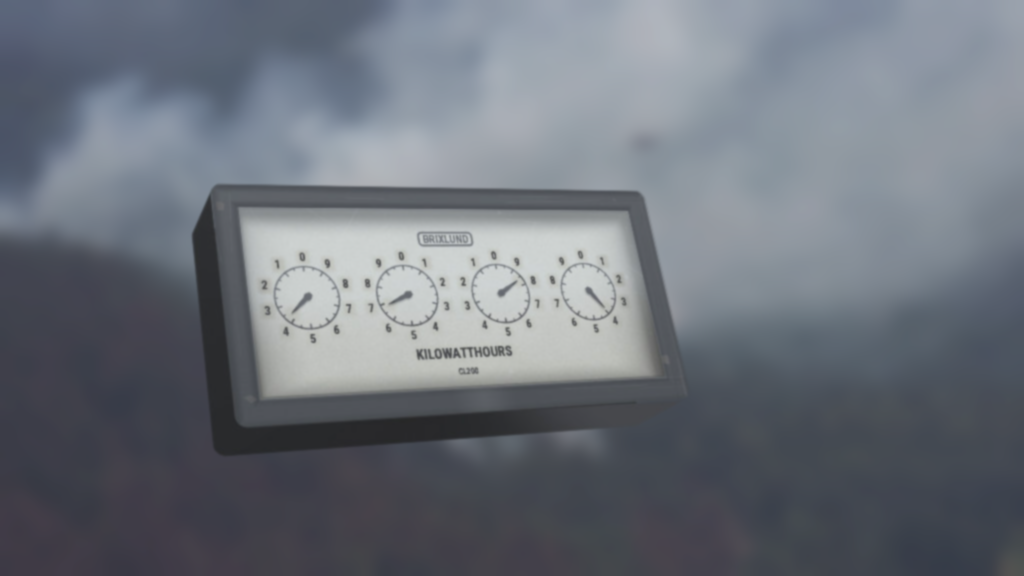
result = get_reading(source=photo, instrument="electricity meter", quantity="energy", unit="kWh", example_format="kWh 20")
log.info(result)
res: kWh 3684
